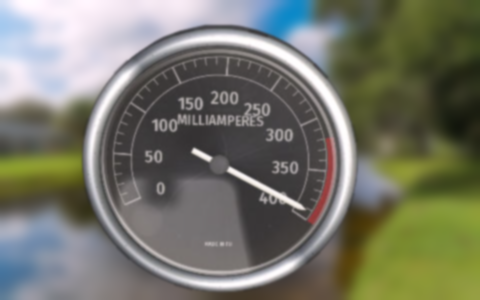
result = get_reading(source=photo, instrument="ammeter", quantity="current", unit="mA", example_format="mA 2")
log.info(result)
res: mA 390
